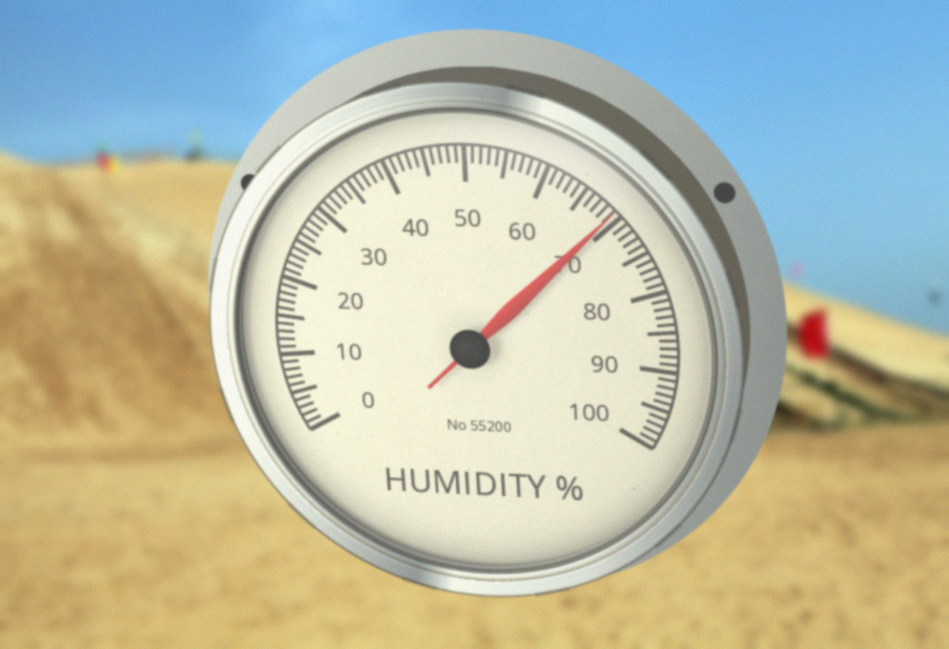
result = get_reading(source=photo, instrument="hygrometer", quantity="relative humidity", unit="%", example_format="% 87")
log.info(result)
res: % 69
